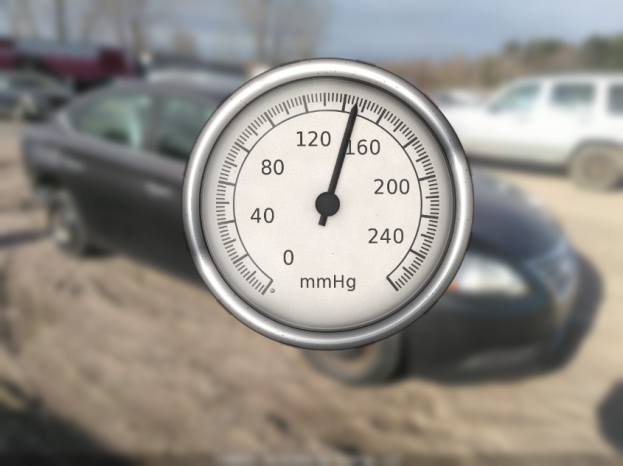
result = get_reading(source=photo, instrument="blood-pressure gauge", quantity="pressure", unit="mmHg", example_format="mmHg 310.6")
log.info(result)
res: mmHg 146
